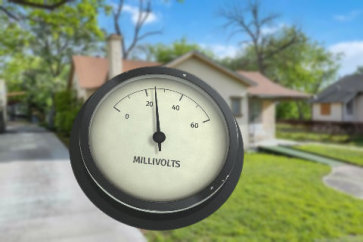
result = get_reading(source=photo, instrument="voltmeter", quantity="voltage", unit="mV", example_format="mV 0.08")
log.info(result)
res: mV 25
